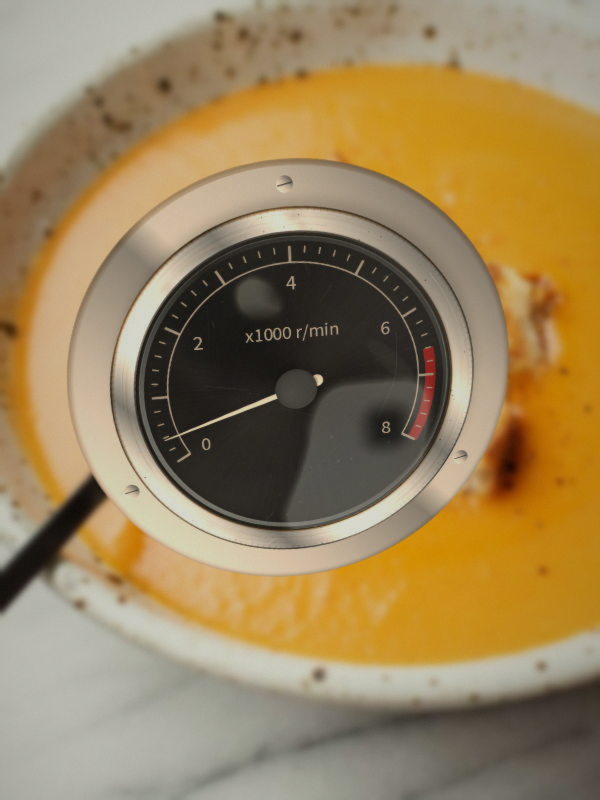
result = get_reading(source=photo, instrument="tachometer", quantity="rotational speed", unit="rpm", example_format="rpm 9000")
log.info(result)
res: rpm 400
